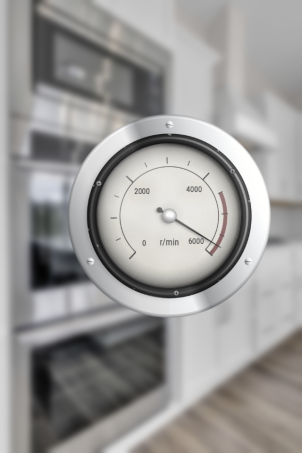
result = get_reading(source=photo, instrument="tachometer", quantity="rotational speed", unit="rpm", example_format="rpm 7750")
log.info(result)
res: rpm 5750
